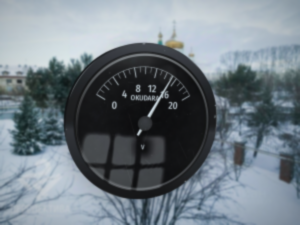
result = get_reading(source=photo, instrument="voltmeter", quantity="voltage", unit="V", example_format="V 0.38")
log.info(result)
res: V 15
